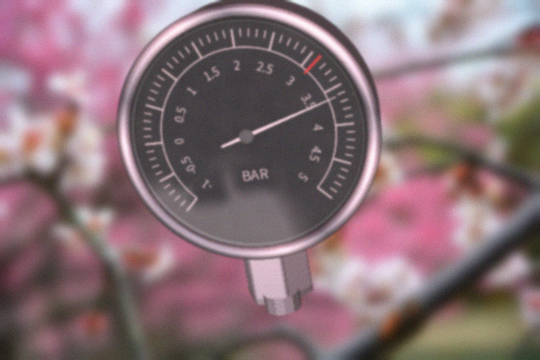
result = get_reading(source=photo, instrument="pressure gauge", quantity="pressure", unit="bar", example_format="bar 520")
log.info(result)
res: bar 3.6
